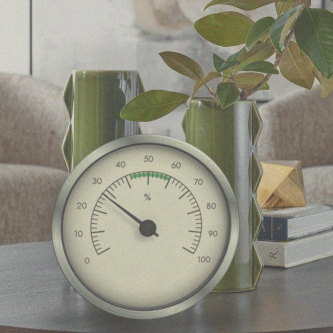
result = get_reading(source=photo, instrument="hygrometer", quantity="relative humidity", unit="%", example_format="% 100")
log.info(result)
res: % 28
